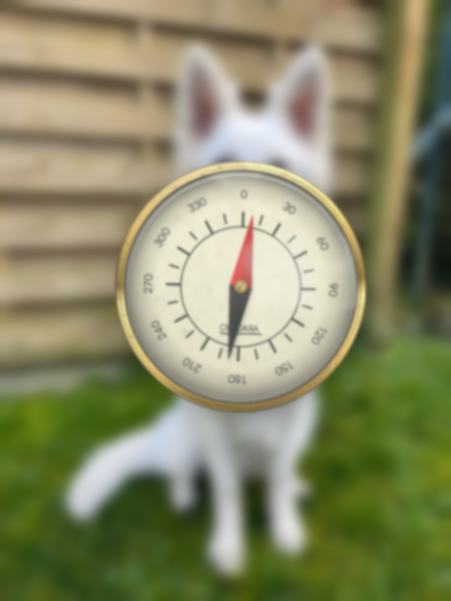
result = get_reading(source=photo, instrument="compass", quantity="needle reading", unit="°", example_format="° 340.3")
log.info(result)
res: ° 7.5
